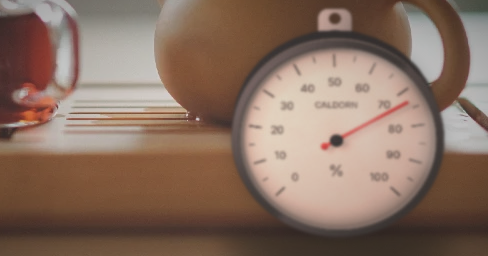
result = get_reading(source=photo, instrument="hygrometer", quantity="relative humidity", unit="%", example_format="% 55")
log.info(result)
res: % 72.5
